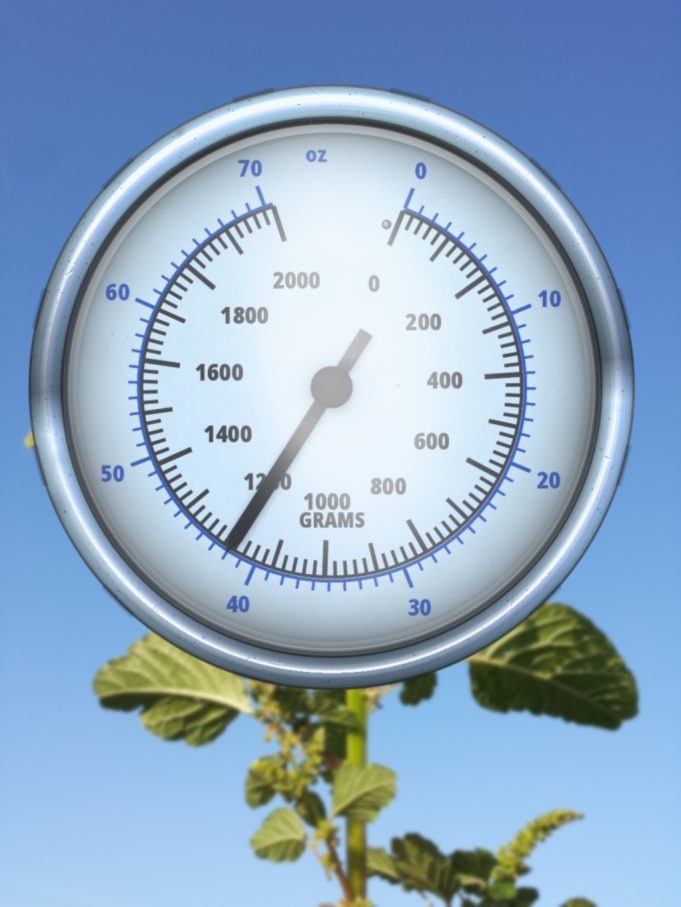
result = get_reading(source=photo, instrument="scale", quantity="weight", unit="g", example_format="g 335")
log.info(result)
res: g 1190
